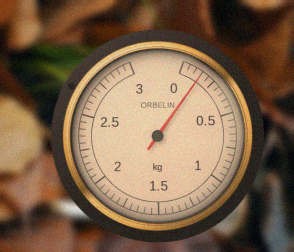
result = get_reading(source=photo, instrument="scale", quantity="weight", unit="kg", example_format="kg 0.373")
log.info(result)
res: kg 0.15
